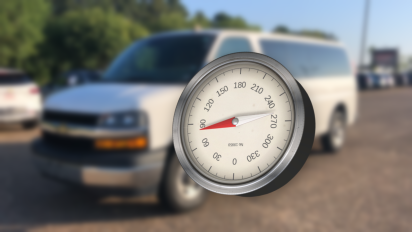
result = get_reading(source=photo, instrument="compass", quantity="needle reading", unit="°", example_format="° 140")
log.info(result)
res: ° 80
